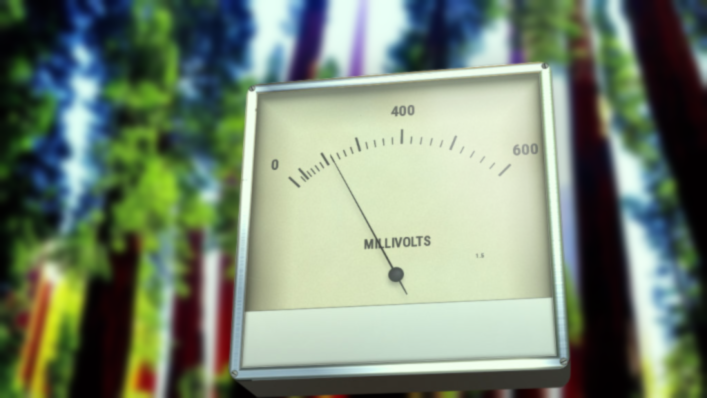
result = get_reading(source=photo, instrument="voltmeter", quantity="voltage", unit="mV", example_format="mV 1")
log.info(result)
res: mV 220
